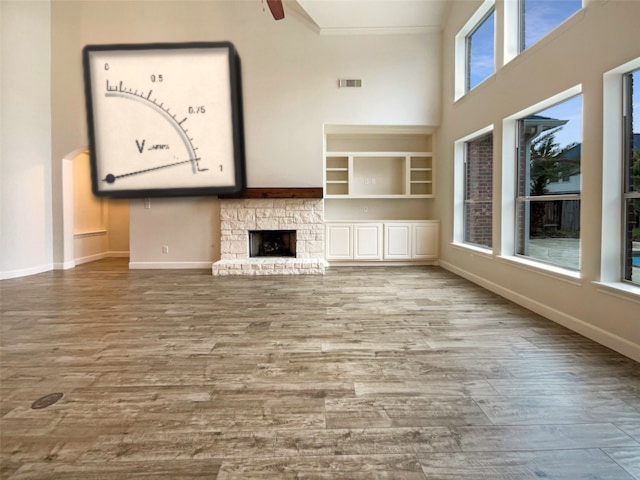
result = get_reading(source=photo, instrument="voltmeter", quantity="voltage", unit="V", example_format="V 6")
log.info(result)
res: V 0.95
